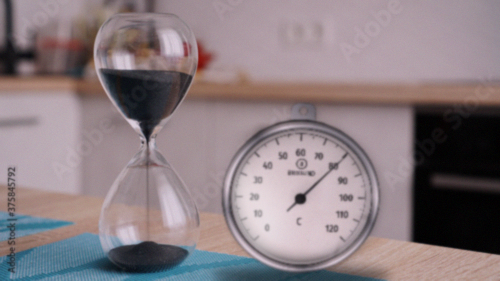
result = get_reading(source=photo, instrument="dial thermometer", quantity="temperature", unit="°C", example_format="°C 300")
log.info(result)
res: °C 80
